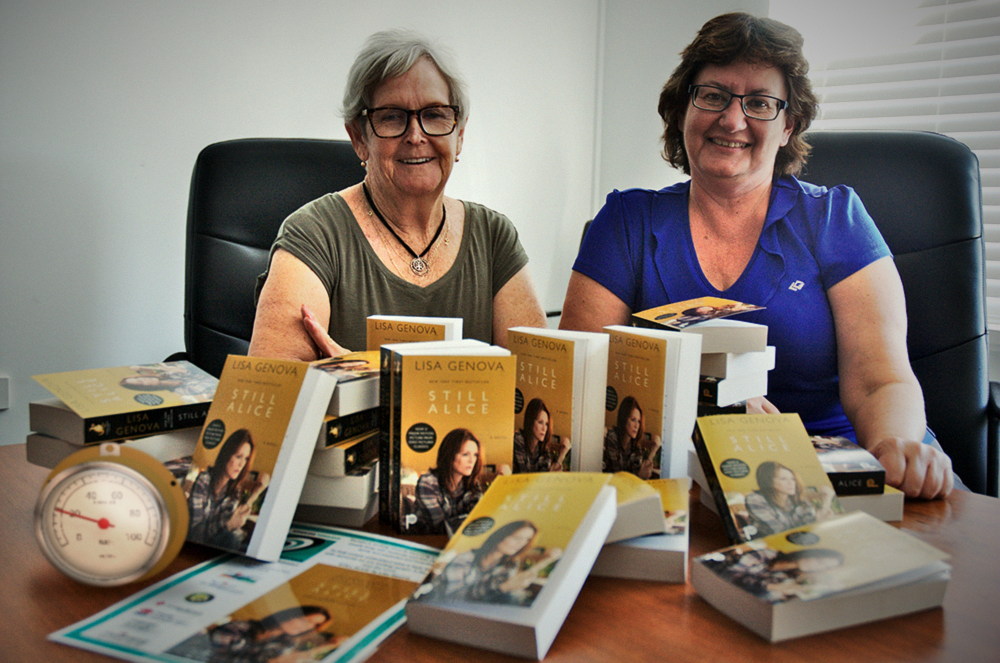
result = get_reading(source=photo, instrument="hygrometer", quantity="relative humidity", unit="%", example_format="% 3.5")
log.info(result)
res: % 20
